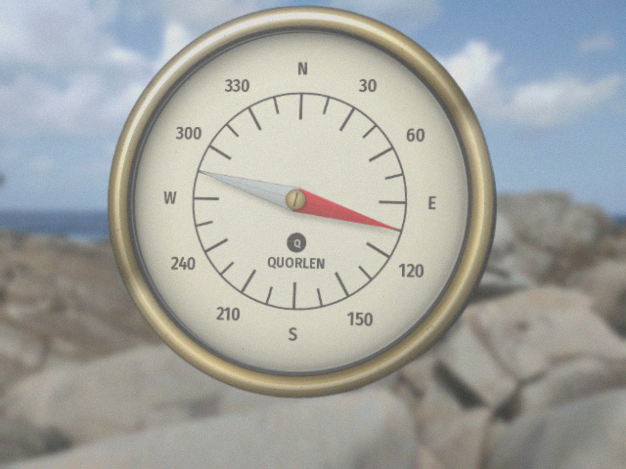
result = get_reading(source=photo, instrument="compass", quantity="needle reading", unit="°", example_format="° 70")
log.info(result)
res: ° 105
